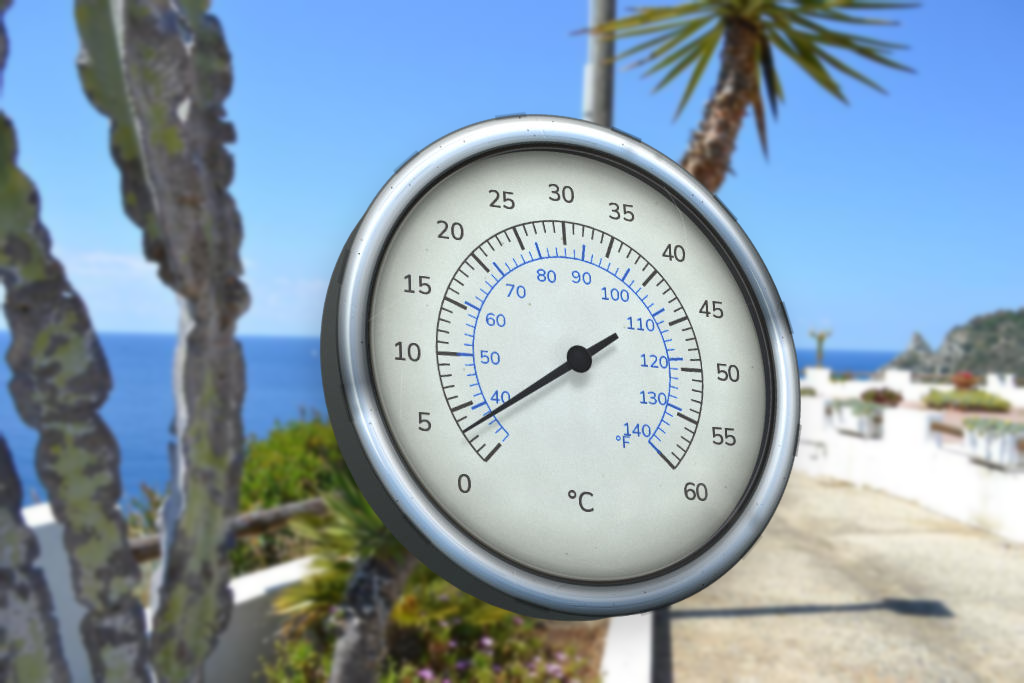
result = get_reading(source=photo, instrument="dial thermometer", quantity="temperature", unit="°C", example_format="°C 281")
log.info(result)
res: °C 3
